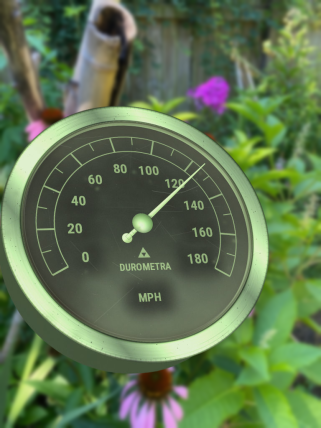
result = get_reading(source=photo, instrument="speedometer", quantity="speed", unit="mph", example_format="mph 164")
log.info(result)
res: mph 125
